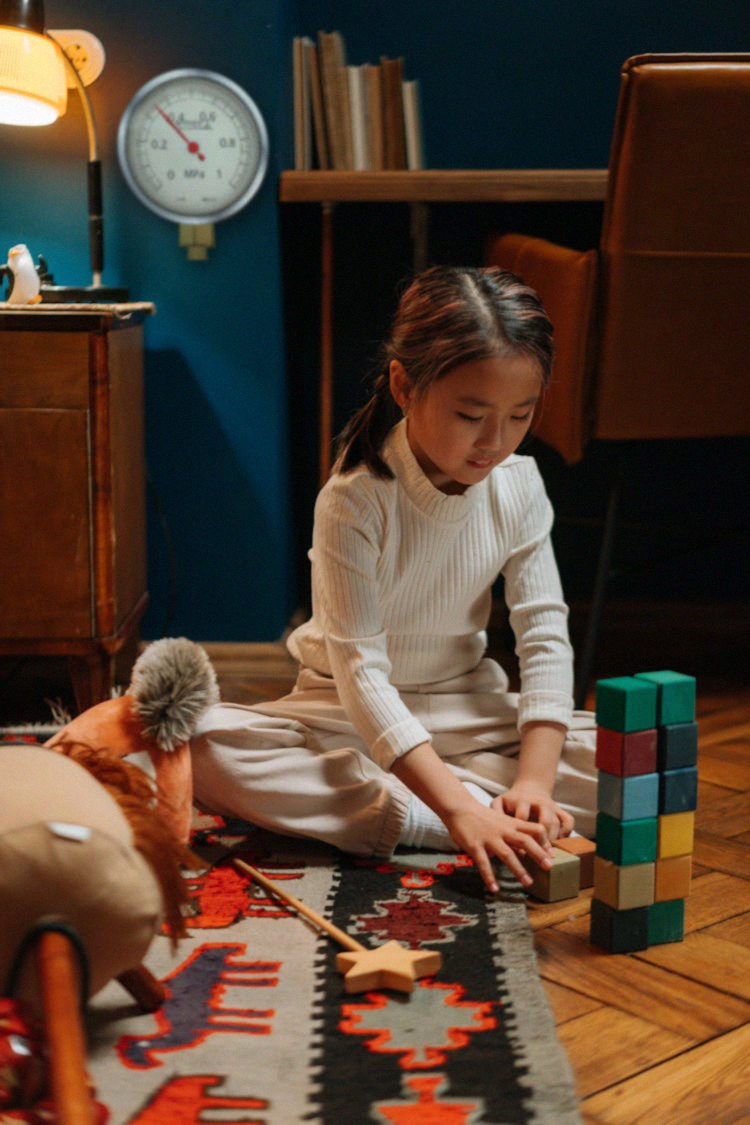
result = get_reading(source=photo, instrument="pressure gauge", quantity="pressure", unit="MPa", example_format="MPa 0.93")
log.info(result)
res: MPa 0.35
